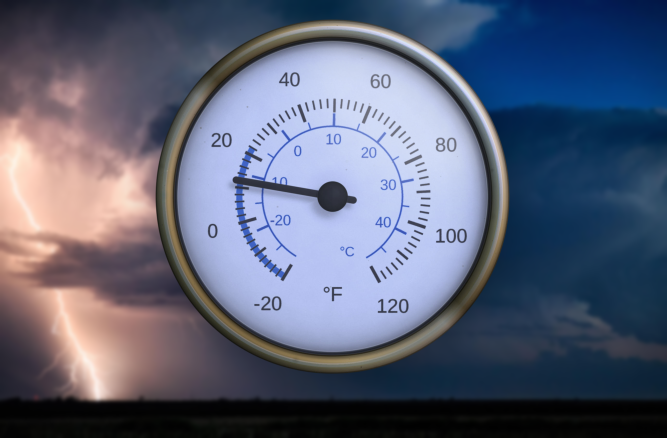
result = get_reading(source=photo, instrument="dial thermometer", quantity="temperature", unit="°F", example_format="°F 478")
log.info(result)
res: °F 12
